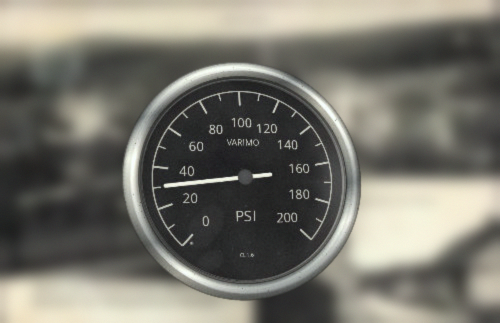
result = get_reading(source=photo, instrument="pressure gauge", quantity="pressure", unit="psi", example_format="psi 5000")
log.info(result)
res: psi 30
